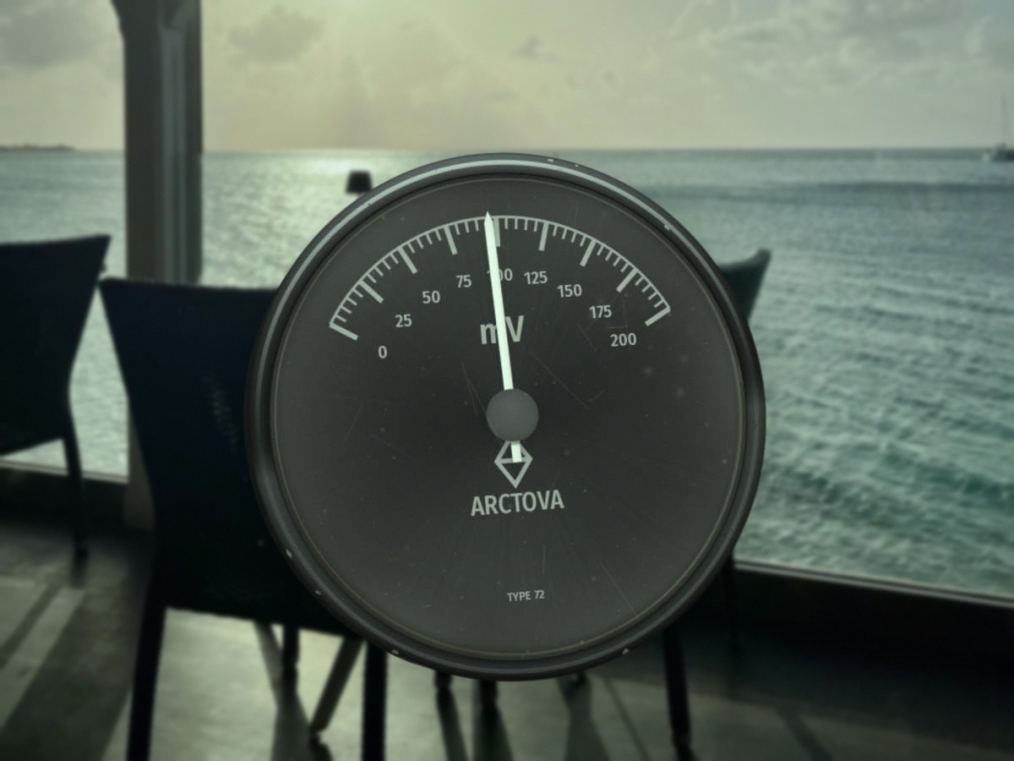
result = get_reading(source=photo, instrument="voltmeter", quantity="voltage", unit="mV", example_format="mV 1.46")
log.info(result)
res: mV 95
